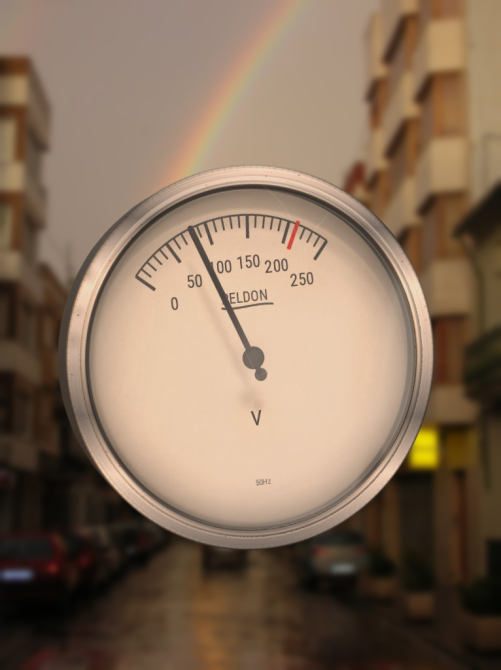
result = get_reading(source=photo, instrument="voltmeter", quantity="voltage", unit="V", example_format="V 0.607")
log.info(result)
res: V 80
